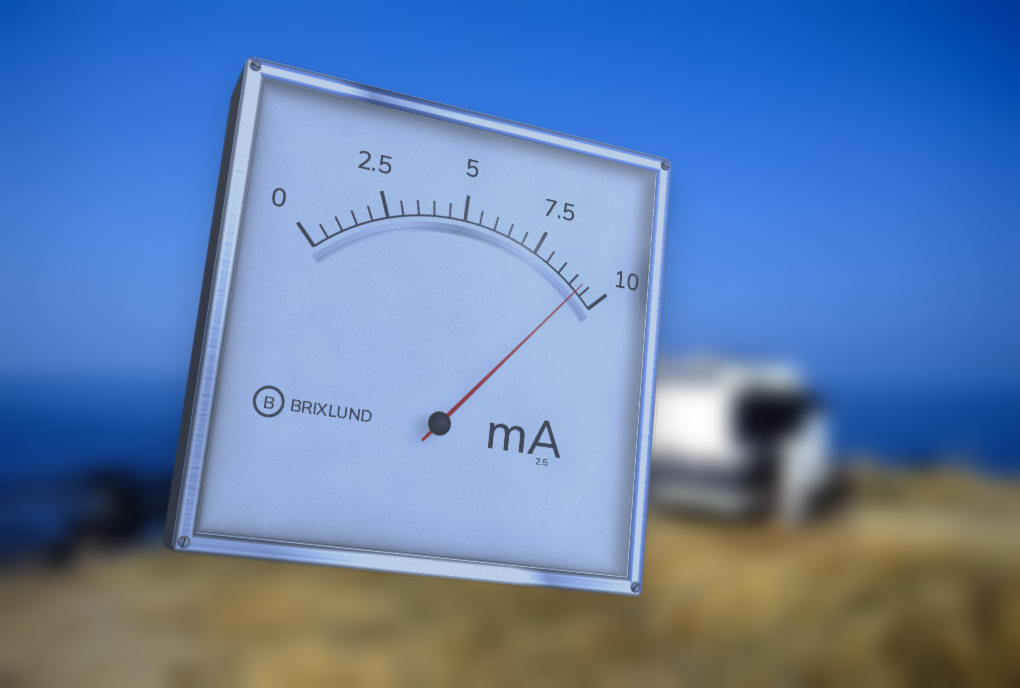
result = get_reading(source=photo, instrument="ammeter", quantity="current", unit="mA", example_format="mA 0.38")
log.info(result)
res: mA 9.25
